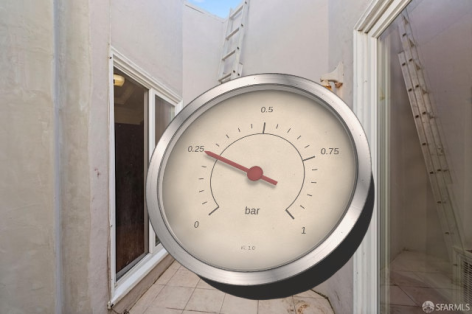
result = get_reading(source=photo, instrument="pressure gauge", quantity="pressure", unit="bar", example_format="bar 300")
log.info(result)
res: bar 0.25
